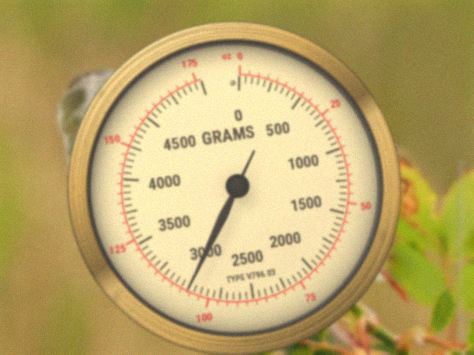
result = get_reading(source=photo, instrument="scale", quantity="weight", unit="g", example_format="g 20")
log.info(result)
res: g 3000
